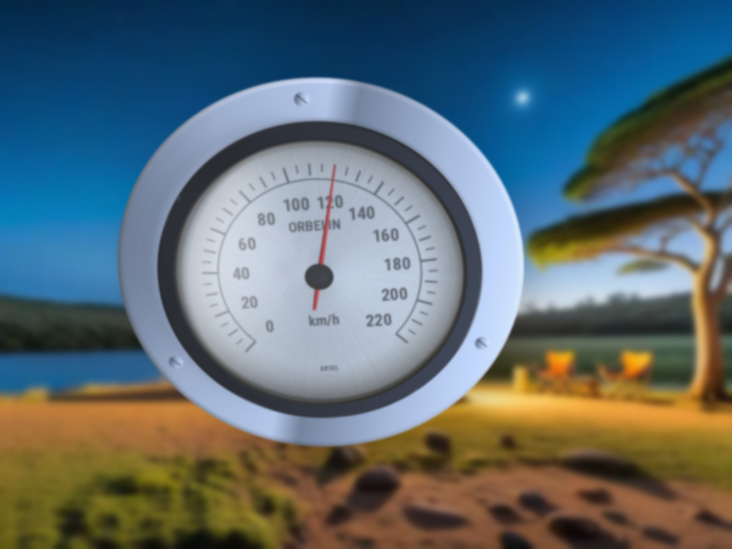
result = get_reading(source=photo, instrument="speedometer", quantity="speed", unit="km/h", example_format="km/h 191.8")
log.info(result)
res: km/h 120
